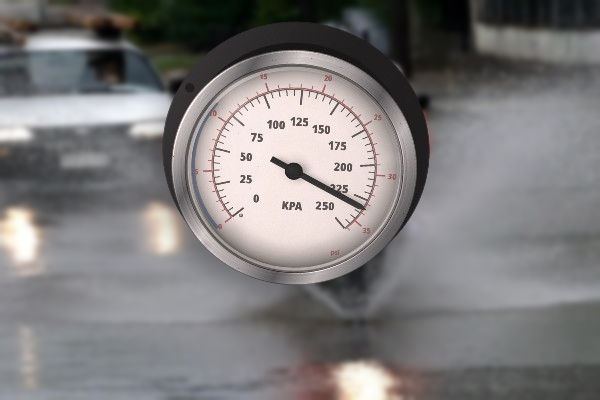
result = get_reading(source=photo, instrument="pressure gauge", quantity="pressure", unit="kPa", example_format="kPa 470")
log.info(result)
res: kPa 230
